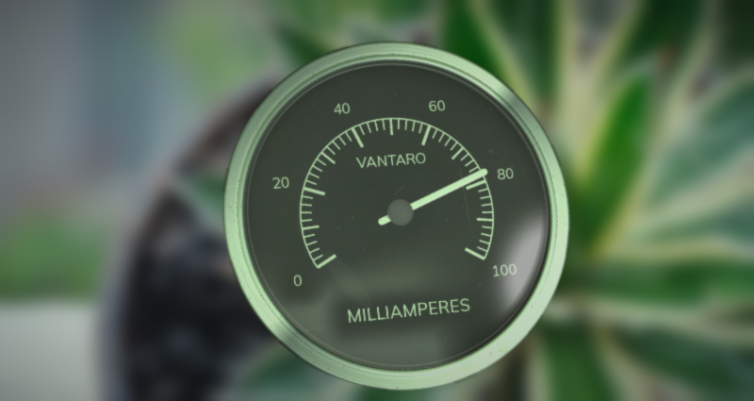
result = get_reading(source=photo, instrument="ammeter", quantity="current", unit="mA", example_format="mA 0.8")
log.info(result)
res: mA 78
